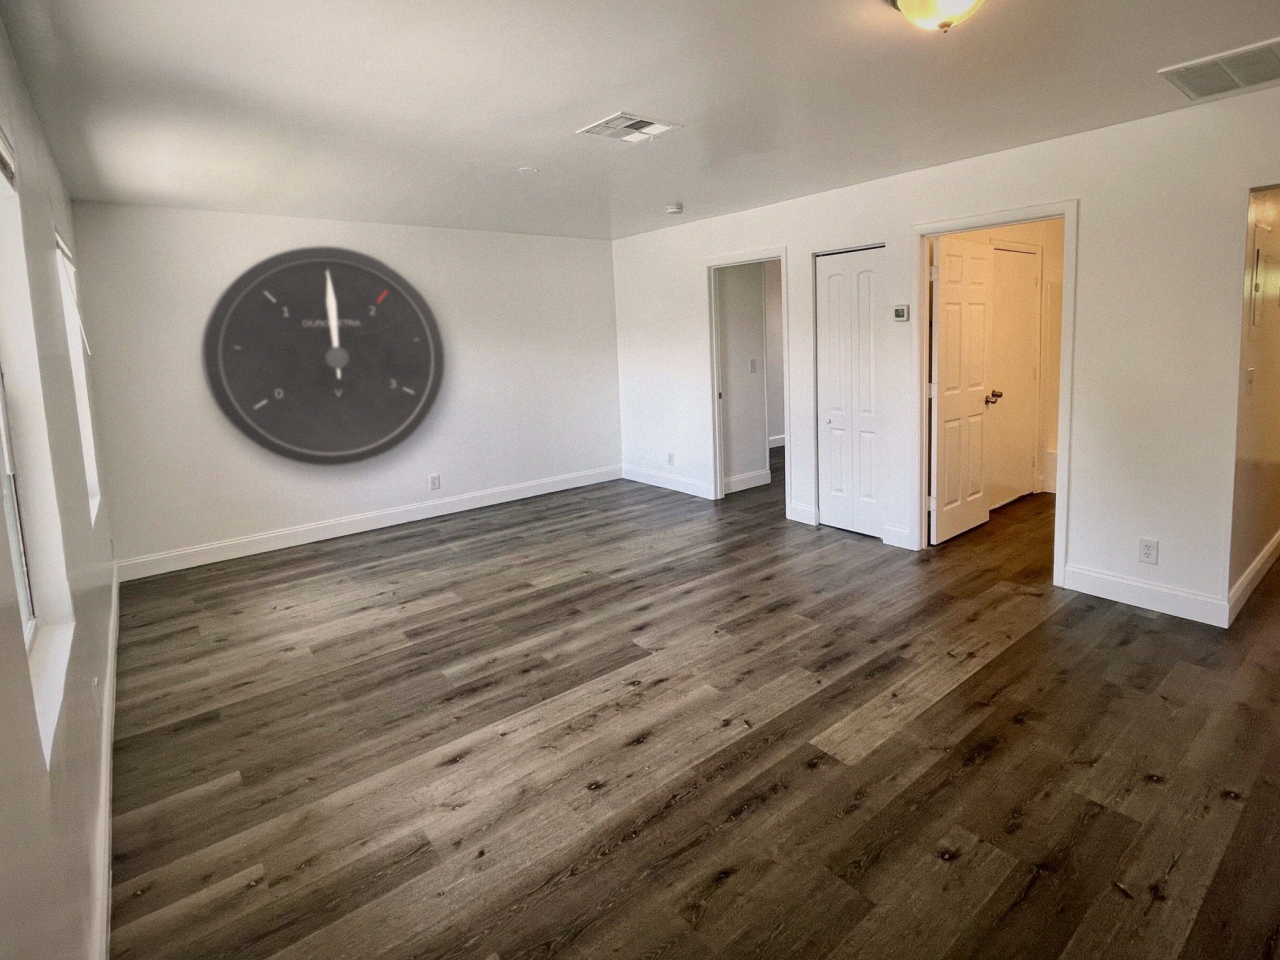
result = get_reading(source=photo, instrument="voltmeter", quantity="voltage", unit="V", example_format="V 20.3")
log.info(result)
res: V 1.5
